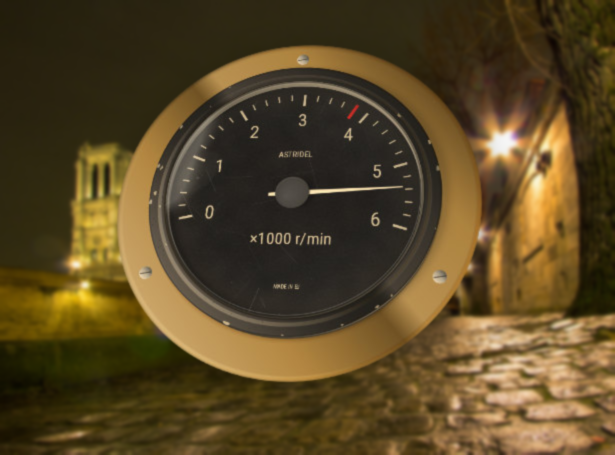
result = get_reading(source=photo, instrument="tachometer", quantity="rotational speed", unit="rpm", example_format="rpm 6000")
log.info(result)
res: rpm 5400
